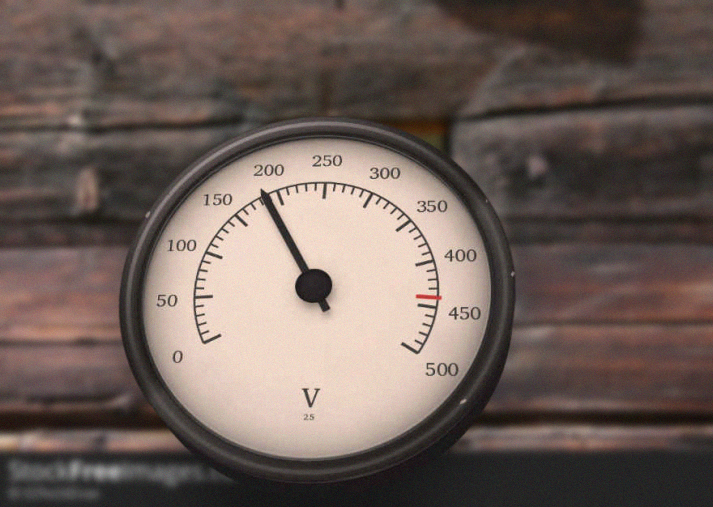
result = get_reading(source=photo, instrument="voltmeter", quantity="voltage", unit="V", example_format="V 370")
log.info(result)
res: V 185
